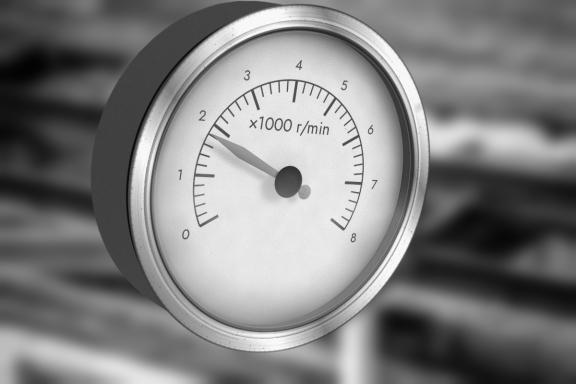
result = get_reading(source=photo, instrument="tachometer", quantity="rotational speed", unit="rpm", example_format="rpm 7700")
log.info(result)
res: rpm 1800
